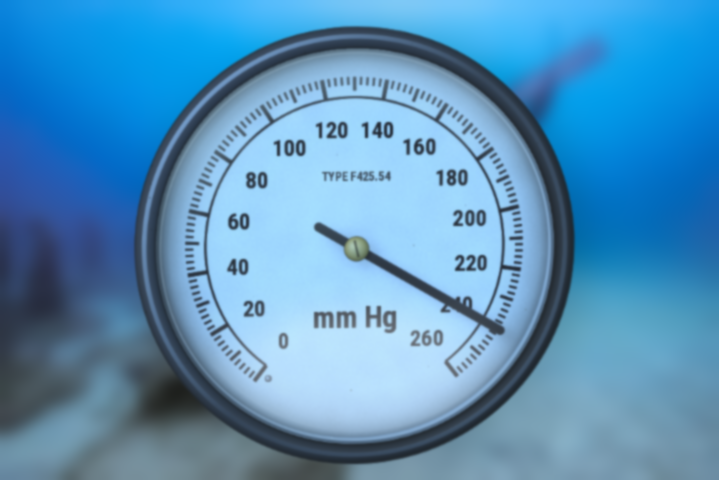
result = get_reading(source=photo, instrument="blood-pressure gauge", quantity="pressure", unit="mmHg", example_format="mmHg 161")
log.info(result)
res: mmHg 240
